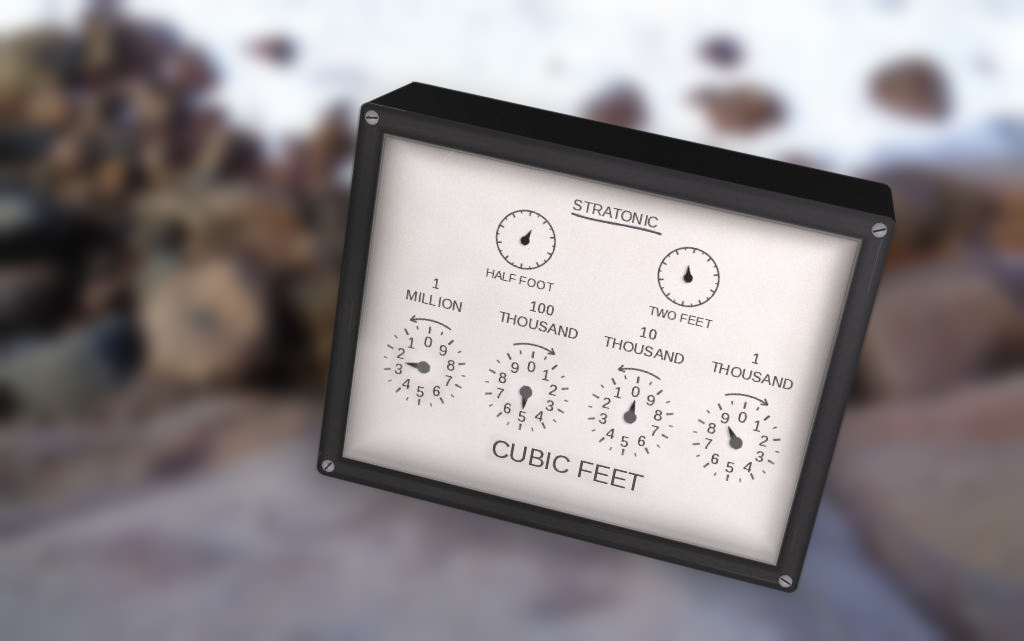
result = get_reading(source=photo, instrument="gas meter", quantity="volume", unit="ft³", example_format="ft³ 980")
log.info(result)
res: ft³ 249900
